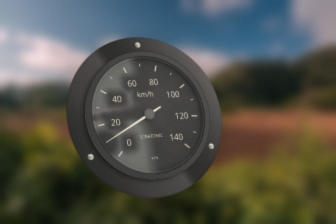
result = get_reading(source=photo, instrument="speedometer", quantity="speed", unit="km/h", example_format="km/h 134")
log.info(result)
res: km/h 10
